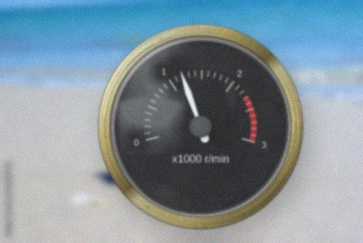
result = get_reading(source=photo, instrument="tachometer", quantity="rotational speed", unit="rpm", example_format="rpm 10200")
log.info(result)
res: rpm 1200
